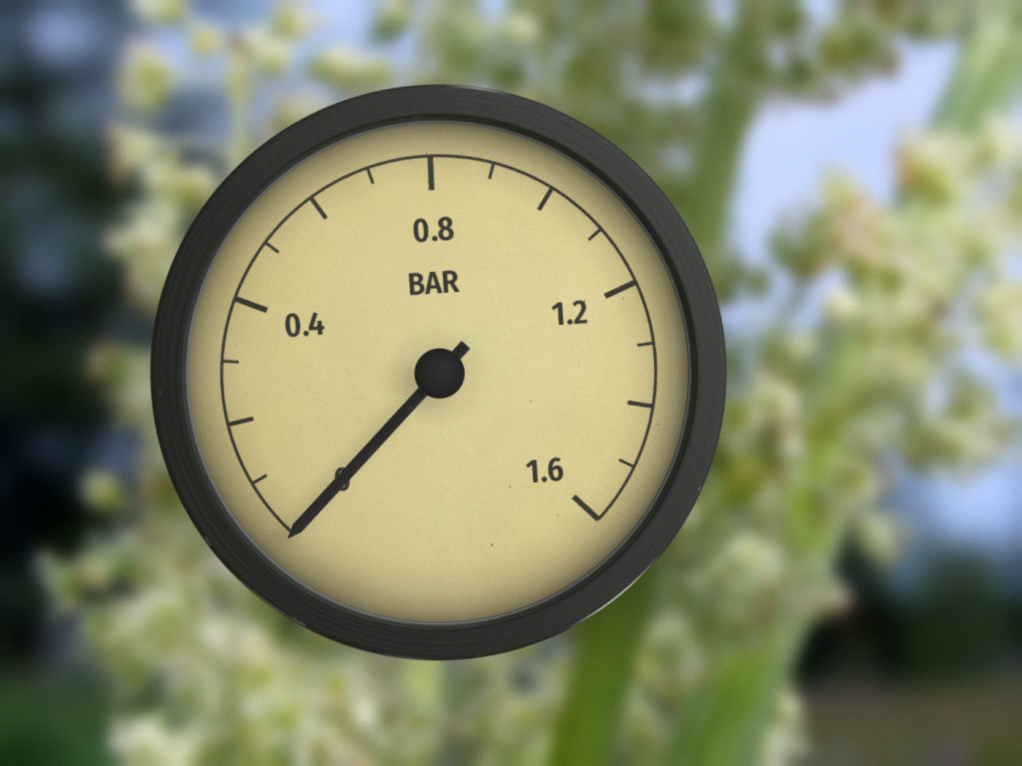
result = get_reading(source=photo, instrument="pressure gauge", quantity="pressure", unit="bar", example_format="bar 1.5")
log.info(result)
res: bar 0
